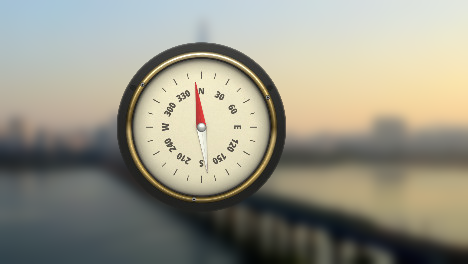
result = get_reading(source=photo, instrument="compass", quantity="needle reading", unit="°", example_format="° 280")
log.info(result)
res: ° 352.5
